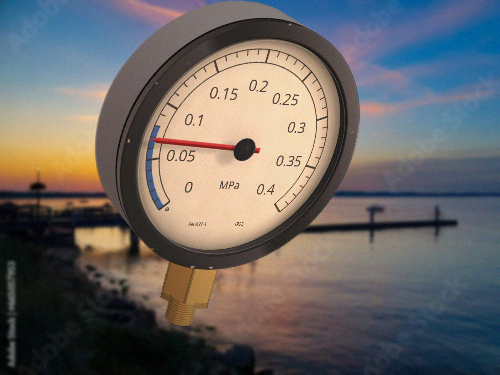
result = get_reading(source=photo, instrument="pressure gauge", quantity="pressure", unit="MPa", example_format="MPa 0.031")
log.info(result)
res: MPa 0.07
